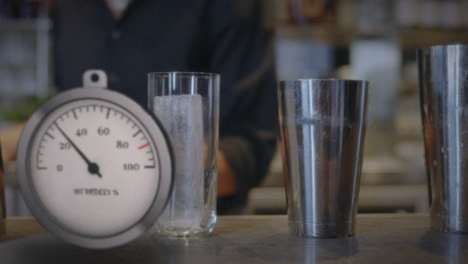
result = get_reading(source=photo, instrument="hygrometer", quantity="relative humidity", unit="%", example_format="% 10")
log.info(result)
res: % 28
